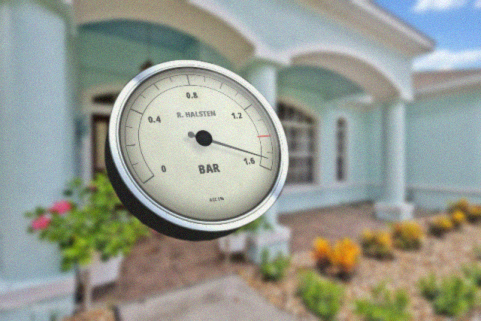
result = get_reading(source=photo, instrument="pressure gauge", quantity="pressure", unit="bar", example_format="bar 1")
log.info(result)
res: bar 1.55
